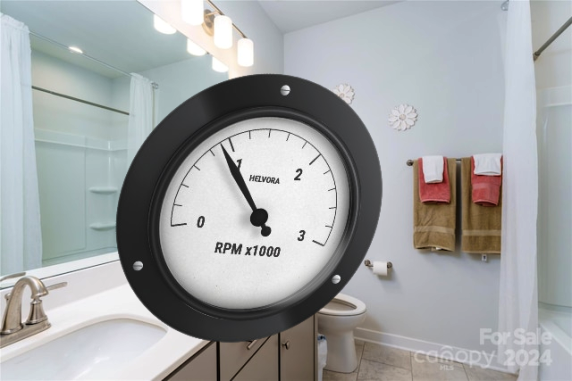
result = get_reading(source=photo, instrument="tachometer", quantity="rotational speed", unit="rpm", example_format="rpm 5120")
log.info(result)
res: rpm 900
